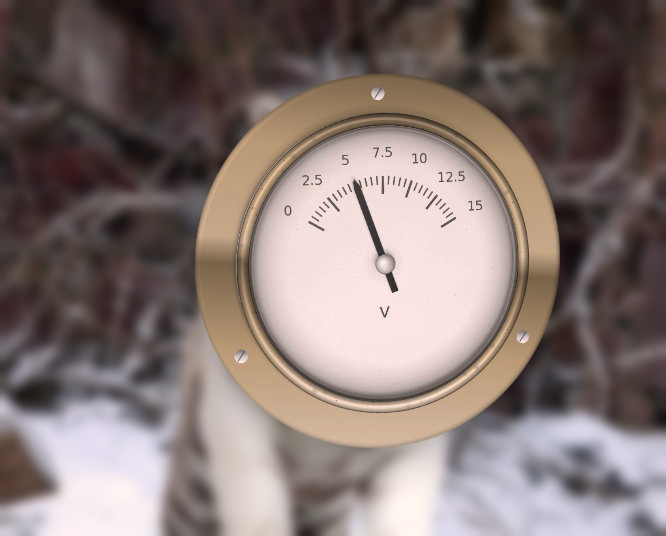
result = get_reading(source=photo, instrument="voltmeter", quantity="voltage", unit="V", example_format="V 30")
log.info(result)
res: V 5
